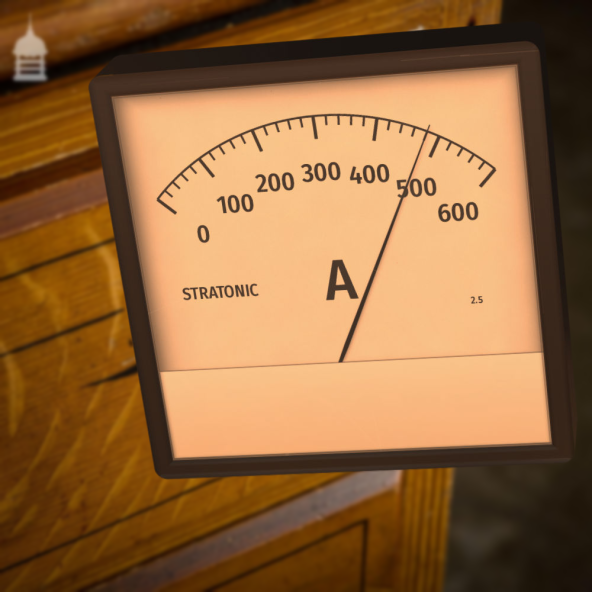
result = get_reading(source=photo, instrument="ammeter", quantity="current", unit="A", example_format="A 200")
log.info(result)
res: A 480
